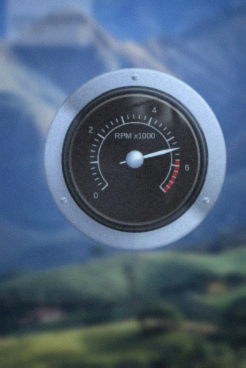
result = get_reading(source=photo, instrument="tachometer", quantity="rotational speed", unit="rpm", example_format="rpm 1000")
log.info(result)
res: rpm 5400
